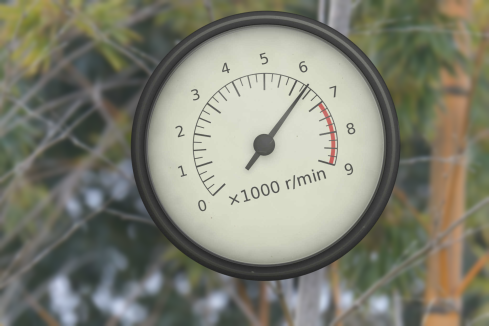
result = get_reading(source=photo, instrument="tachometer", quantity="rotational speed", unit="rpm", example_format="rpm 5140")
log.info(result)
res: rpm 6375
